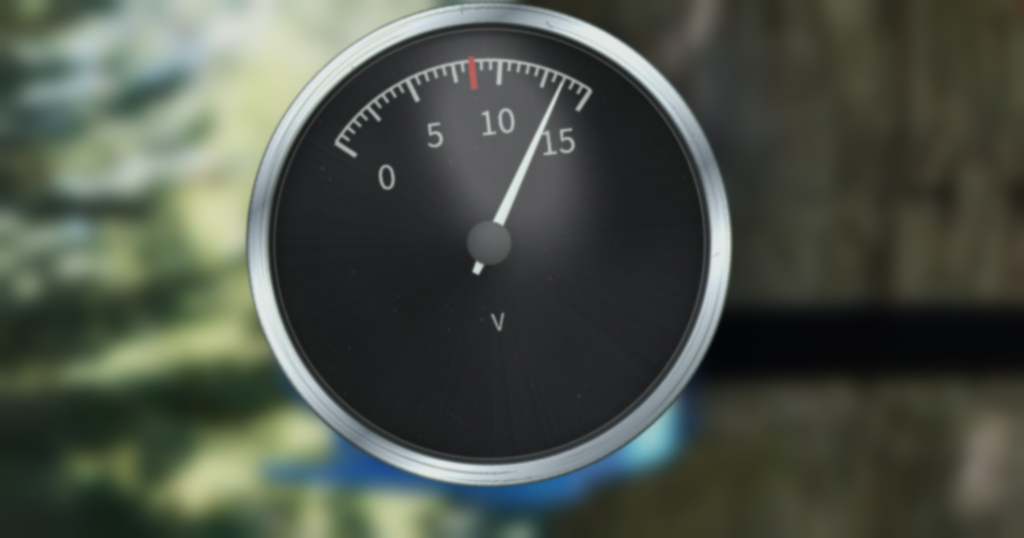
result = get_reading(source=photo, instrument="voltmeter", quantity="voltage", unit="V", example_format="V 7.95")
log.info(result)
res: V 13.5
